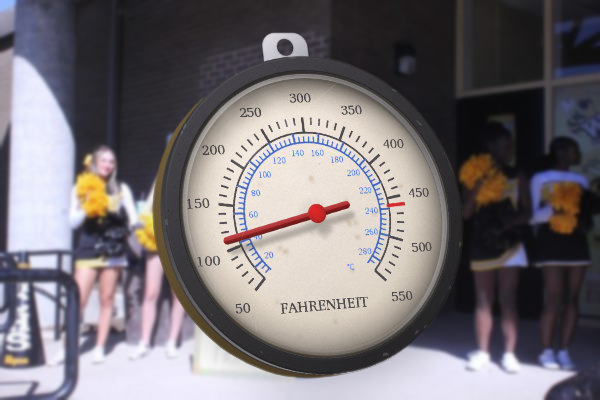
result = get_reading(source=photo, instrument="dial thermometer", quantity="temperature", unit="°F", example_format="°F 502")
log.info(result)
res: °F 110
